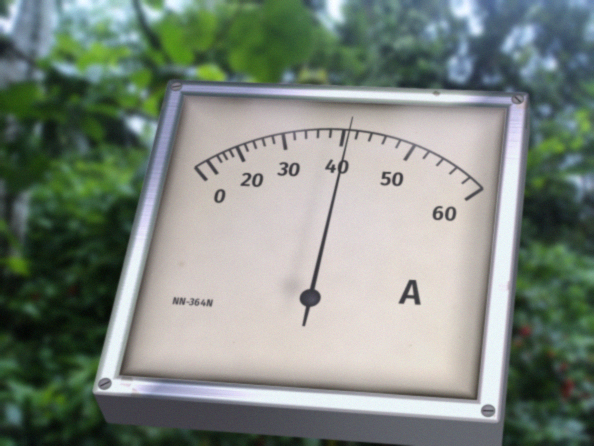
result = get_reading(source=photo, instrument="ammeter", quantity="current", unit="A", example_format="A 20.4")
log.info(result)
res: A 41
